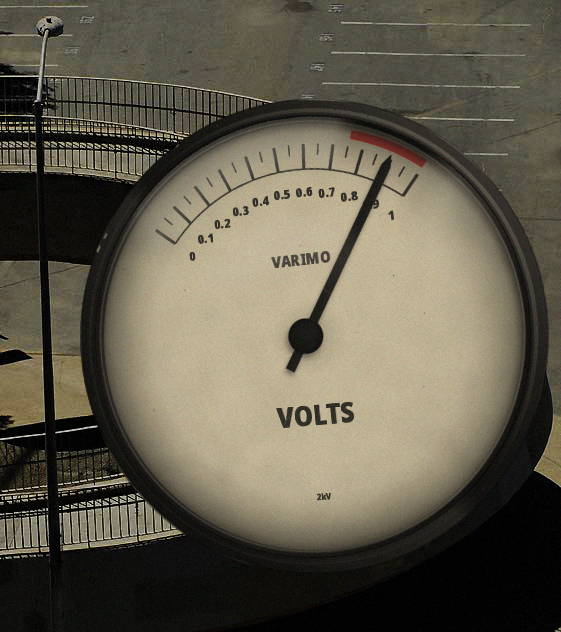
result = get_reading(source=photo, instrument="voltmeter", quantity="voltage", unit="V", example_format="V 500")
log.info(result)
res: V 0.9
